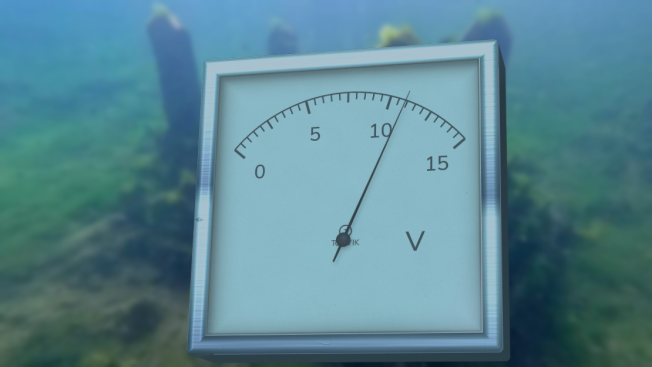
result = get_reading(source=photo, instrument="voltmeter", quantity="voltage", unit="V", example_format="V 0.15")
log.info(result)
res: V 11
